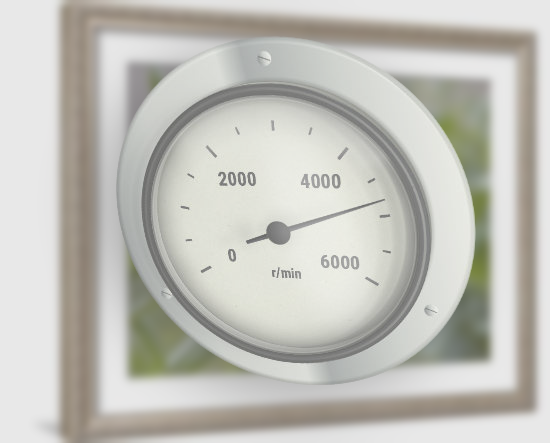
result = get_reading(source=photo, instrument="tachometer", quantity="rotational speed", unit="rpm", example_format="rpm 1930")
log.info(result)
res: rpm 4750
